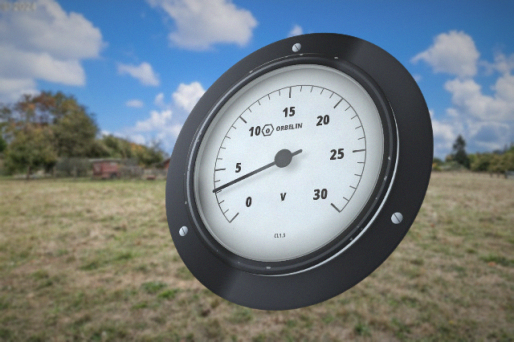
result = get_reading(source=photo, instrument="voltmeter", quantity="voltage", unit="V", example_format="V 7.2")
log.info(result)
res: V 3
